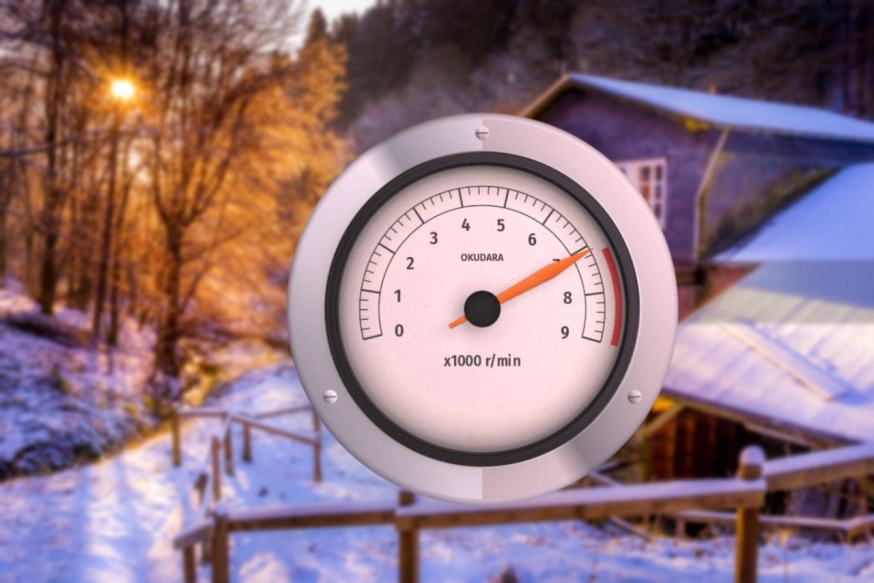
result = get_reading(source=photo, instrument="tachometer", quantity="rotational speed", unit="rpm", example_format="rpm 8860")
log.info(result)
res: rpm 7100
